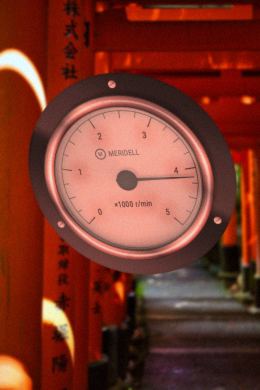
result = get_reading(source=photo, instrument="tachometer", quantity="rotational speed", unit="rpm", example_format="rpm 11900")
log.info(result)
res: rpm 4125
